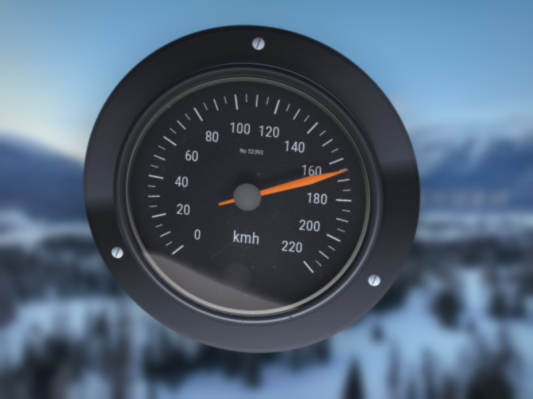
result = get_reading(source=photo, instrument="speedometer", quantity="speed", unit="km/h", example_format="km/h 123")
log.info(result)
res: km/h 165
